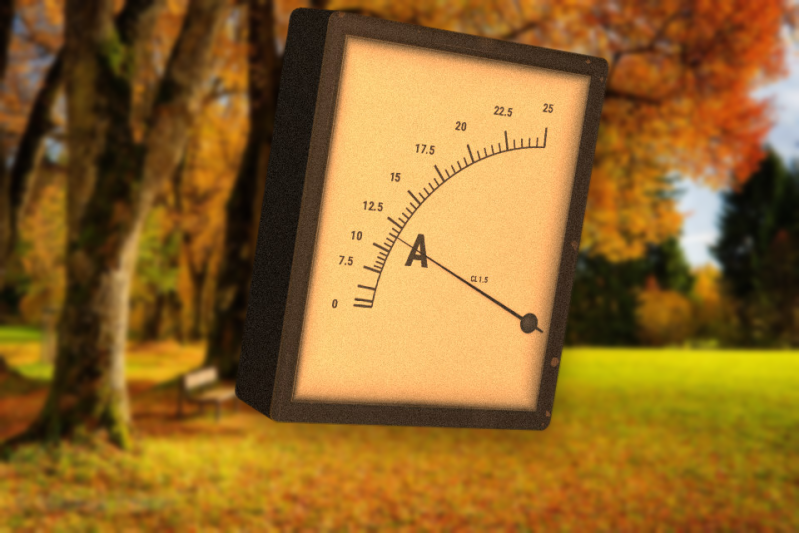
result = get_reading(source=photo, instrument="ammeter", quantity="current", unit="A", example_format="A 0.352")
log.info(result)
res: A 11.5
